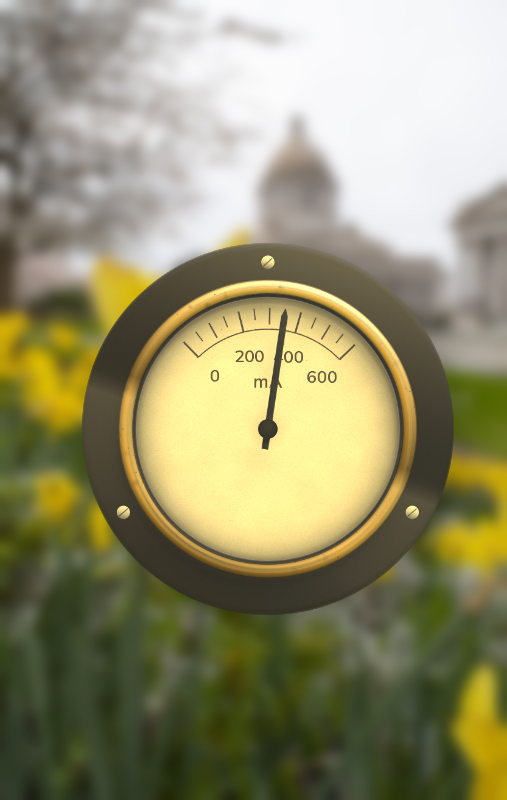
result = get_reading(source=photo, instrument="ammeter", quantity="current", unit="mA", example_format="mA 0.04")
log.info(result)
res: mA 350
